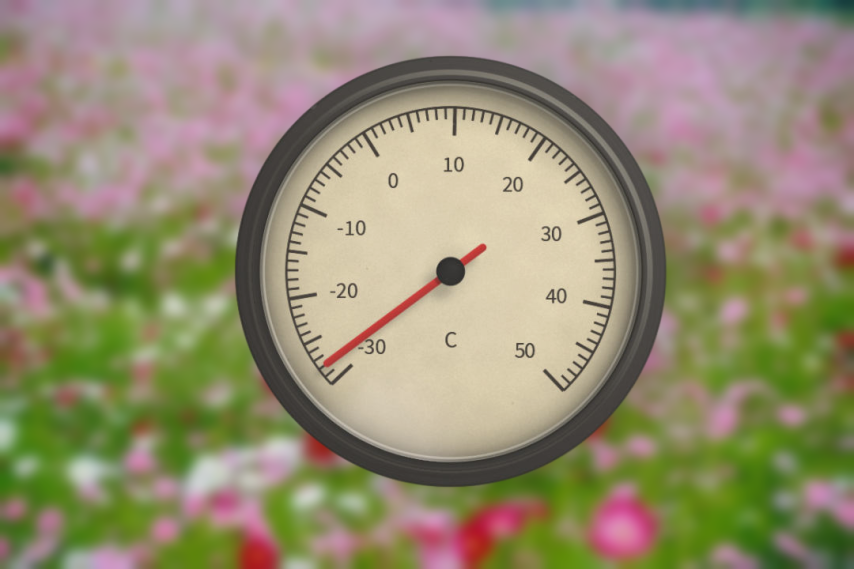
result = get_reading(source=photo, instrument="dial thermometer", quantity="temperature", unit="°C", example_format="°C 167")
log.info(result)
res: °C -28
